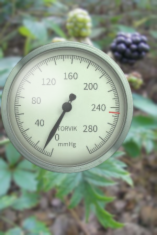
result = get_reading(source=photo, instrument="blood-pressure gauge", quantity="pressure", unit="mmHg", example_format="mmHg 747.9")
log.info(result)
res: mmHg 10
